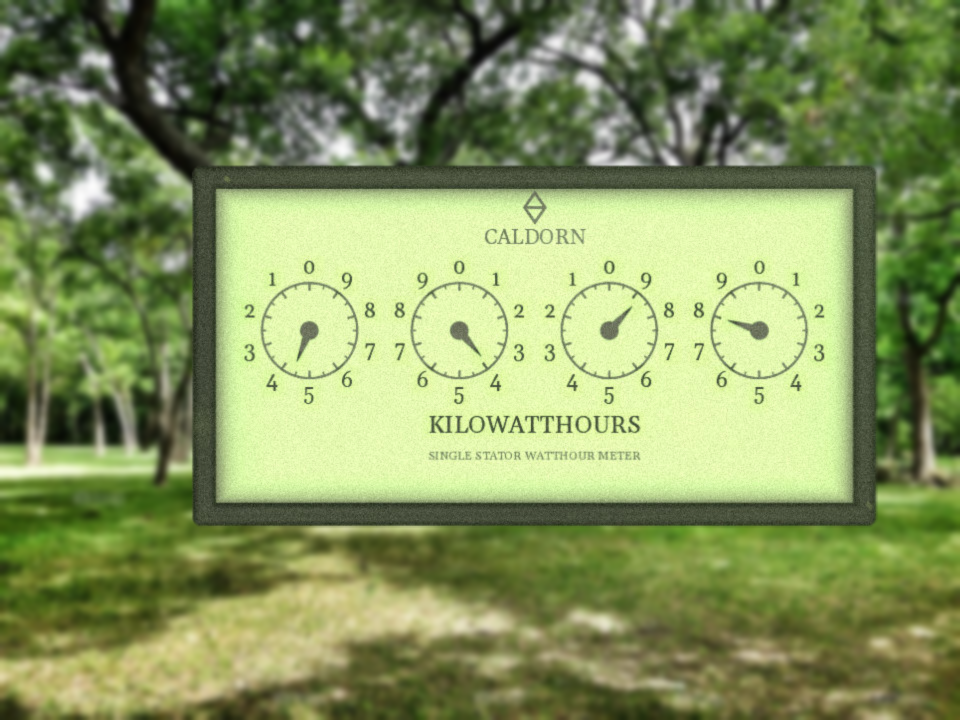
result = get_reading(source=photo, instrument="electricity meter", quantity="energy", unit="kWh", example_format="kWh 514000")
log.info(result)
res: kWh 4388
